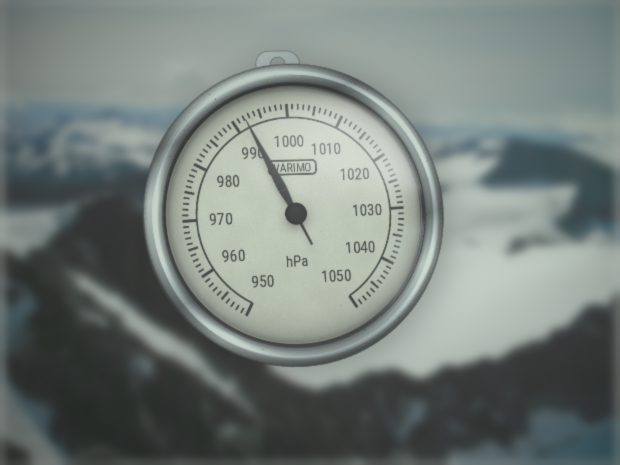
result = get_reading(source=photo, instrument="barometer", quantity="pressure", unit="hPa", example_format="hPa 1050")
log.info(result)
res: hPa 992
